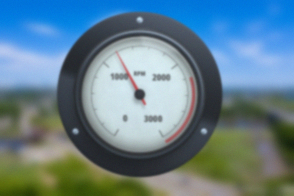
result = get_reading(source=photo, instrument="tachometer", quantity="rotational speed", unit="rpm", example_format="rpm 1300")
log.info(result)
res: rpm 1200
